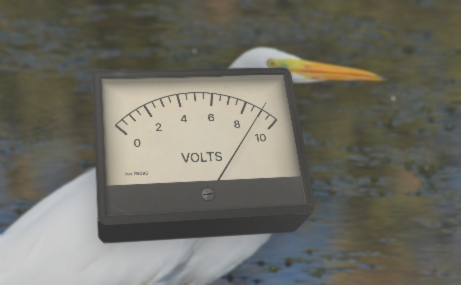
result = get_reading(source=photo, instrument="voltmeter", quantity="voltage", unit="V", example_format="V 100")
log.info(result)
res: V 9
